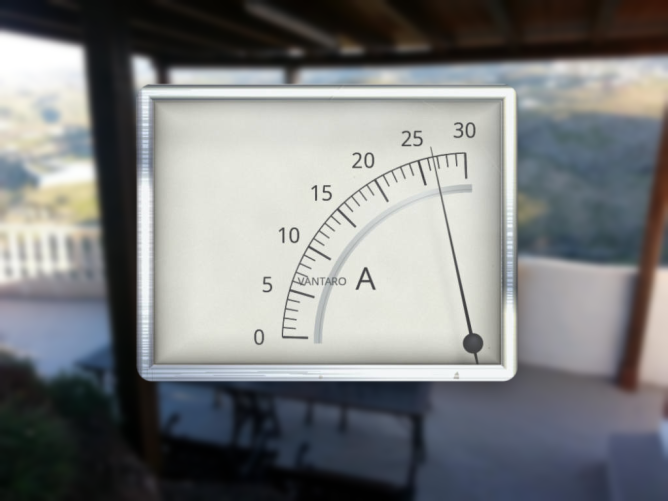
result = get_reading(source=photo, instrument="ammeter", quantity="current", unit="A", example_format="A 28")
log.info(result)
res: A 26.5
